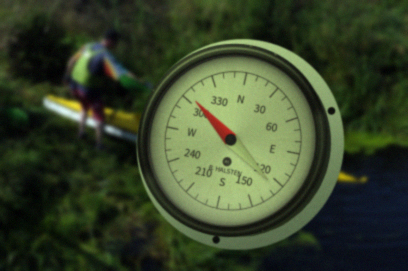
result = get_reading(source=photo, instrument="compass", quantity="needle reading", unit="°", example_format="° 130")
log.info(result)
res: ° 305
